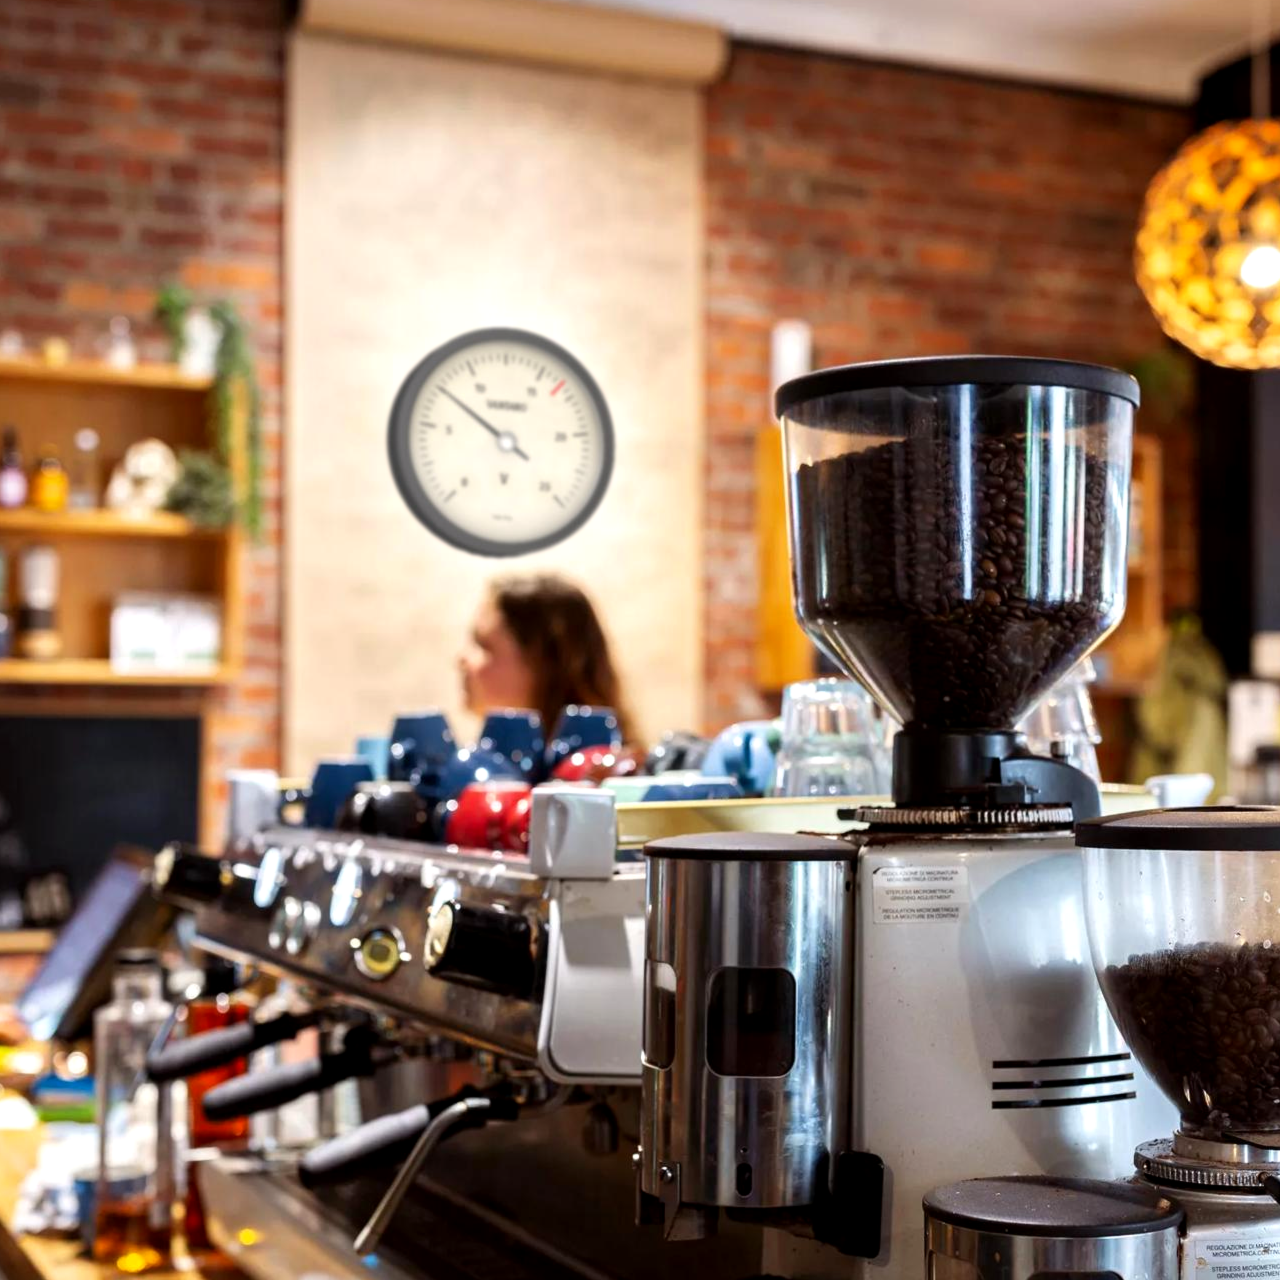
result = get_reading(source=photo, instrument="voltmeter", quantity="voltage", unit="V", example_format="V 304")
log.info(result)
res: V 7.5
